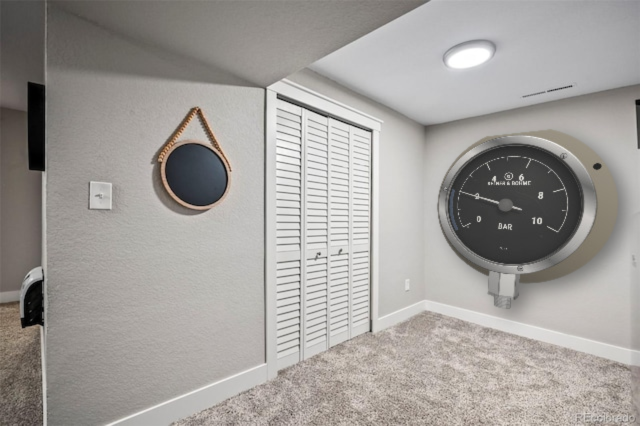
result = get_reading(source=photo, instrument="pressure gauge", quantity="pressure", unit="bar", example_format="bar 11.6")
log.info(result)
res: bar 2
